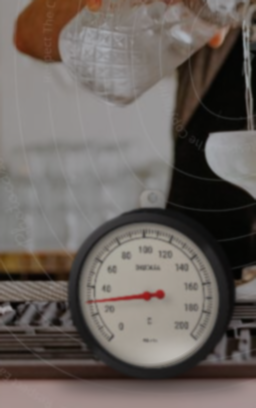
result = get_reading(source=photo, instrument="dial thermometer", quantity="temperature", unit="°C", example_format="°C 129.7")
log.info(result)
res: °C 30
